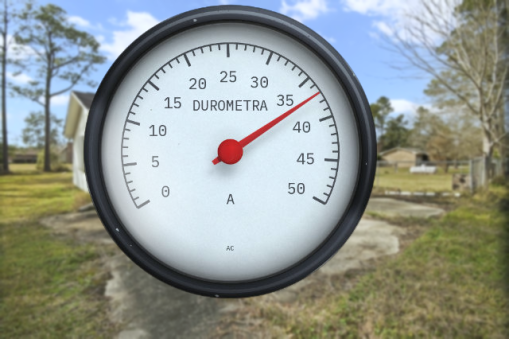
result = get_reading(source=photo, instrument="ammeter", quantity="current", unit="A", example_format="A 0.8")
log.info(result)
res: A 37
